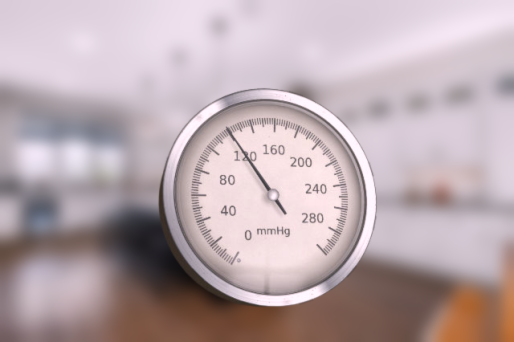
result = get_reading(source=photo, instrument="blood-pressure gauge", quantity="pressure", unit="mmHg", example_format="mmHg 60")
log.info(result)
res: mmHg 120
